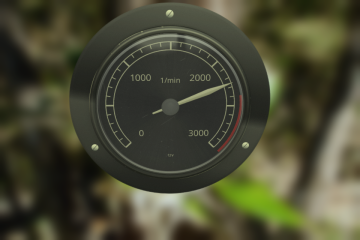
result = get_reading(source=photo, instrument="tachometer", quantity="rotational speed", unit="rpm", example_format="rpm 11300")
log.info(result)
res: rpm 2250
